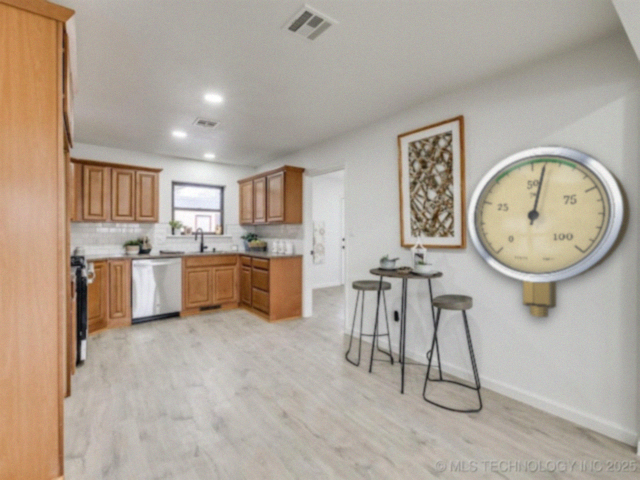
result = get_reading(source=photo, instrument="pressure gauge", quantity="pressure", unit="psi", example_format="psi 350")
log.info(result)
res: psi 55
